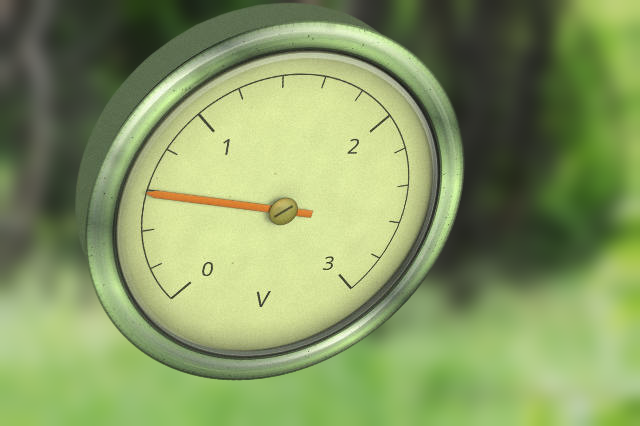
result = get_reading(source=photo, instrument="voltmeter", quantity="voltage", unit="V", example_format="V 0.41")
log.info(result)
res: V 0.6
